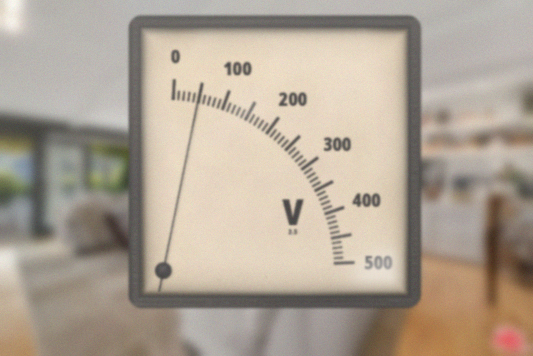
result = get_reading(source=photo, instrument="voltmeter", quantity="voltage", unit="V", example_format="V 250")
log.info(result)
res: V 50
